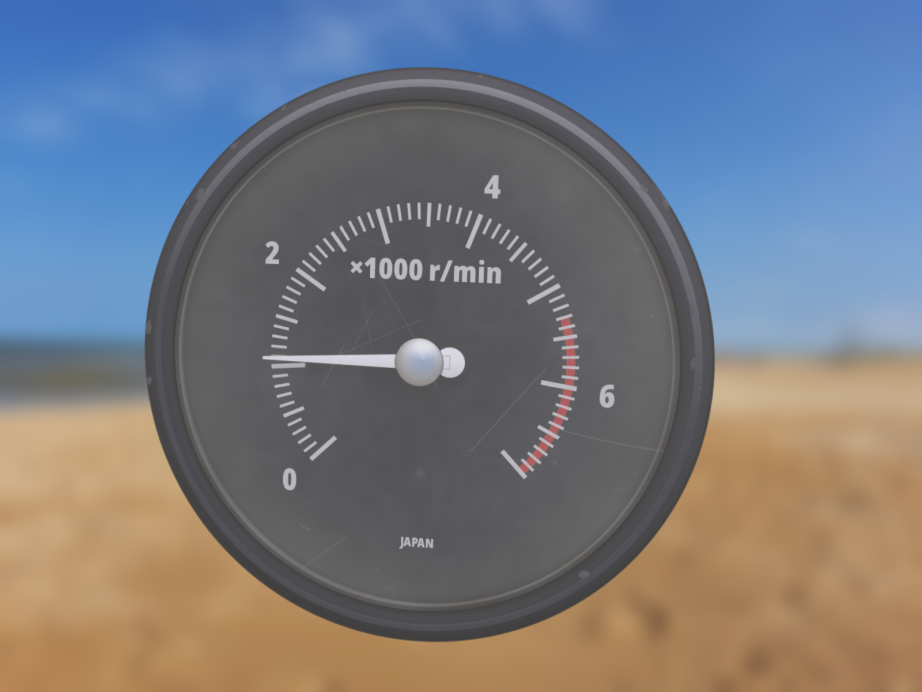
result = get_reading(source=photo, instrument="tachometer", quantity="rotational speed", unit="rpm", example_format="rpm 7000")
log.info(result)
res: rpm 1100
